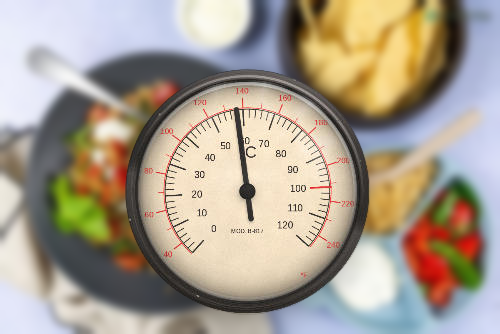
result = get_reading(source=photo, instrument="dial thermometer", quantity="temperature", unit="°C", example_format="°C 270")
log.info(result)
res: °C 58
